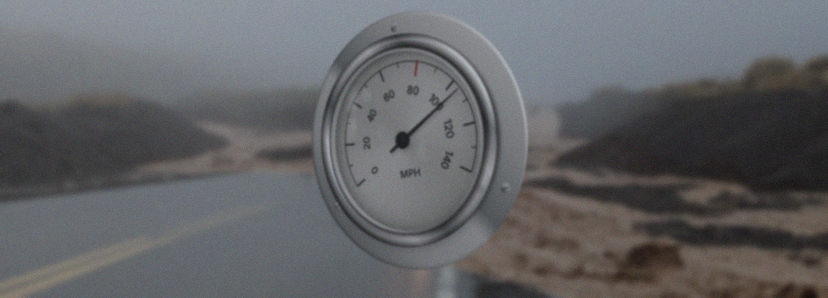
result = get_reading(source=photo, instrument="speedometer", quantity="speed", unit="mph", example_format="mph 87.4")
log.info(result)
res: mph 105
